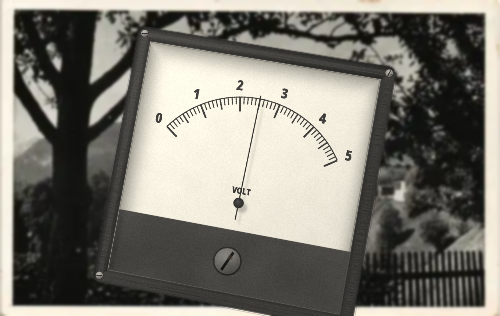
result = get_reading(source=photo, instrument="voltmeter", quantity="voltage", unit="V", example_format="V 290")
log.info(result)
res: V 2.5
